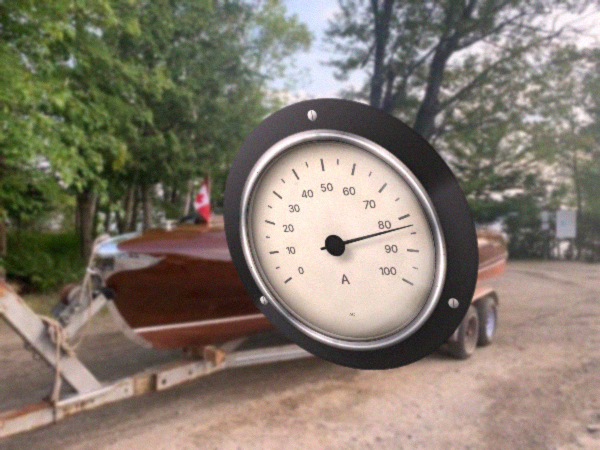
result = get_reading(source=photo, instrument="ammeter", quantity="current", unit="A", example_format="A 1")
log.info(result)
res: A 82.5
